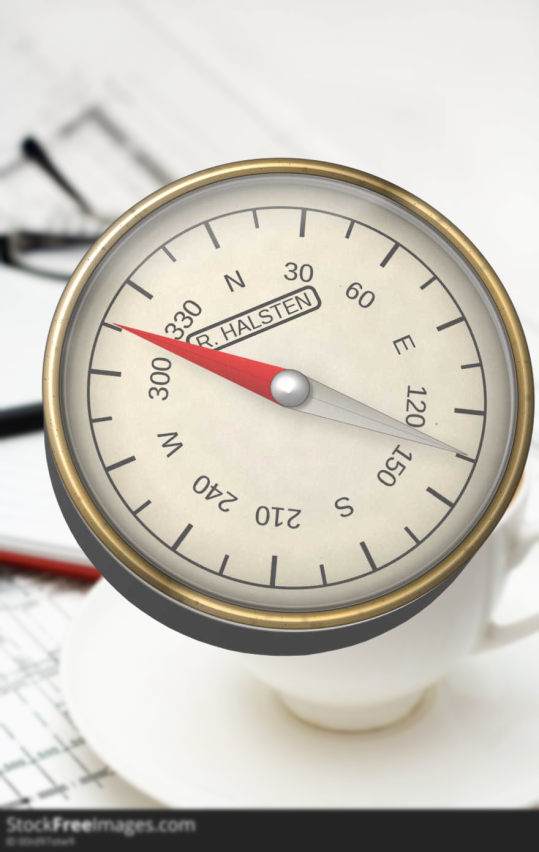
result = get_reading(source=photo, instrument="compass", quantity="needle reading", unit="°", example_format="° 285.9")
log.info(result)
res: ° 315
